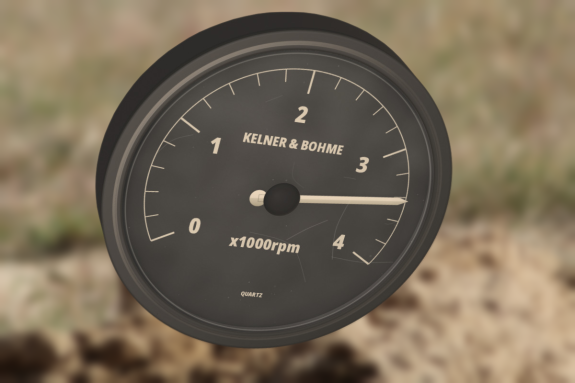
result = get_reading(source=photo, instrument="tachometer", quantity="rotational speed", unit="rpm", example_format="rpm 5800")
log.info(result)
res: rpm 3400
